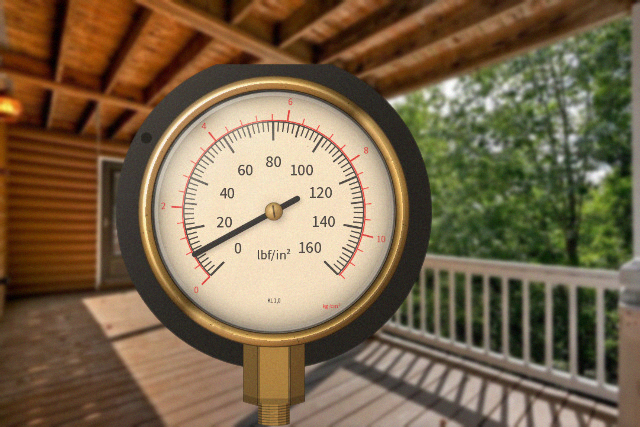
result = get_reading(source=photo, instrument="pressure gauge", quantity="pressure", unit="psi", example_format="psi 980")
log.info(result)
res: psi 10
